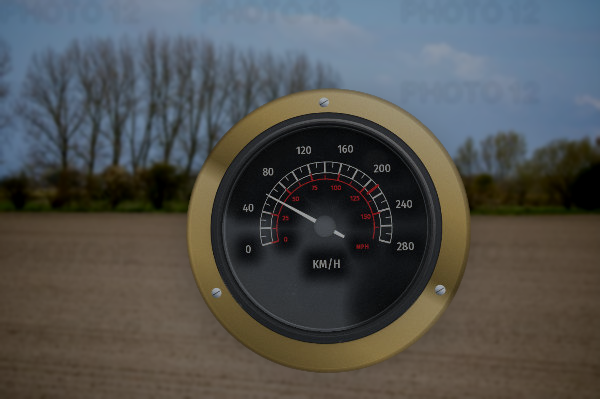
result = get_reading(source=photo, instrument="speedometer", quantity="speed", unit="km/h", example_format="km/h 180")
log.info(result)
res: km/h 60
